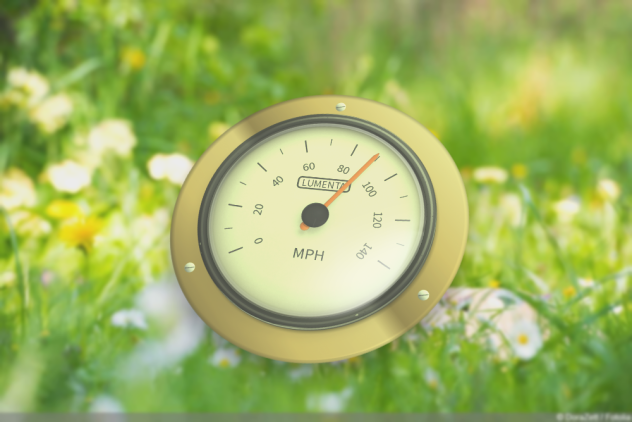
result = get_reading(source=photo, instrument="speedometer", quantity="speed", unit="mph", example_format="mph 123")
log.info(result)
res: mph 90
